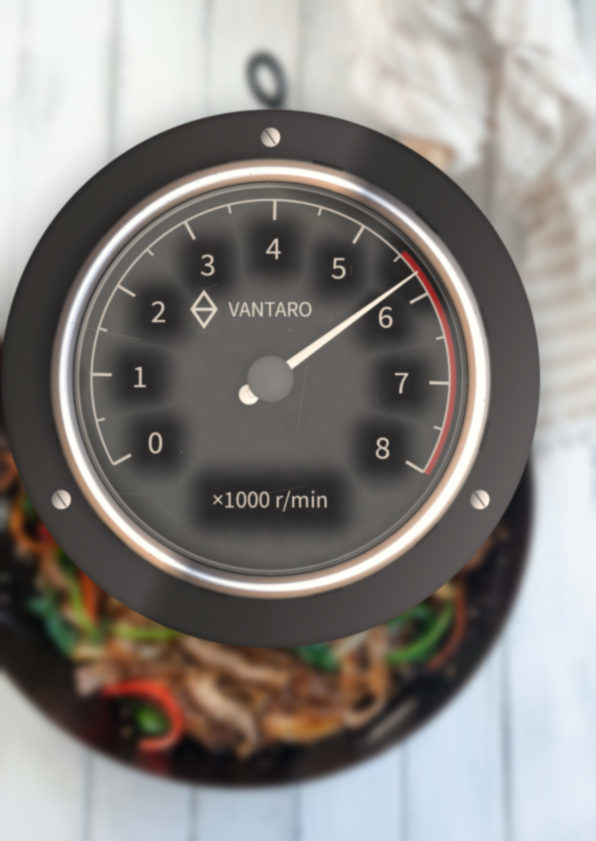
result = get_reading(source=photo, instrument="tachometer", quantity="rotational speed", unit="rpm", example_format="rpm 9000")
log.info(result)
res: rpm 5750
